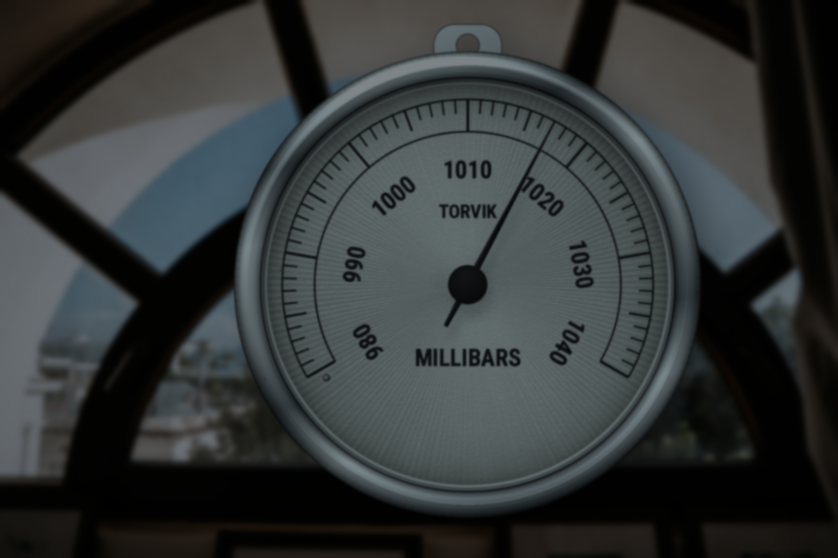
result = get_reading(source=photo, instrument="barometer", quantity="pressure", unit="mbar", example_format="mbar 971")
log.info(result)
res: mbar 1017
